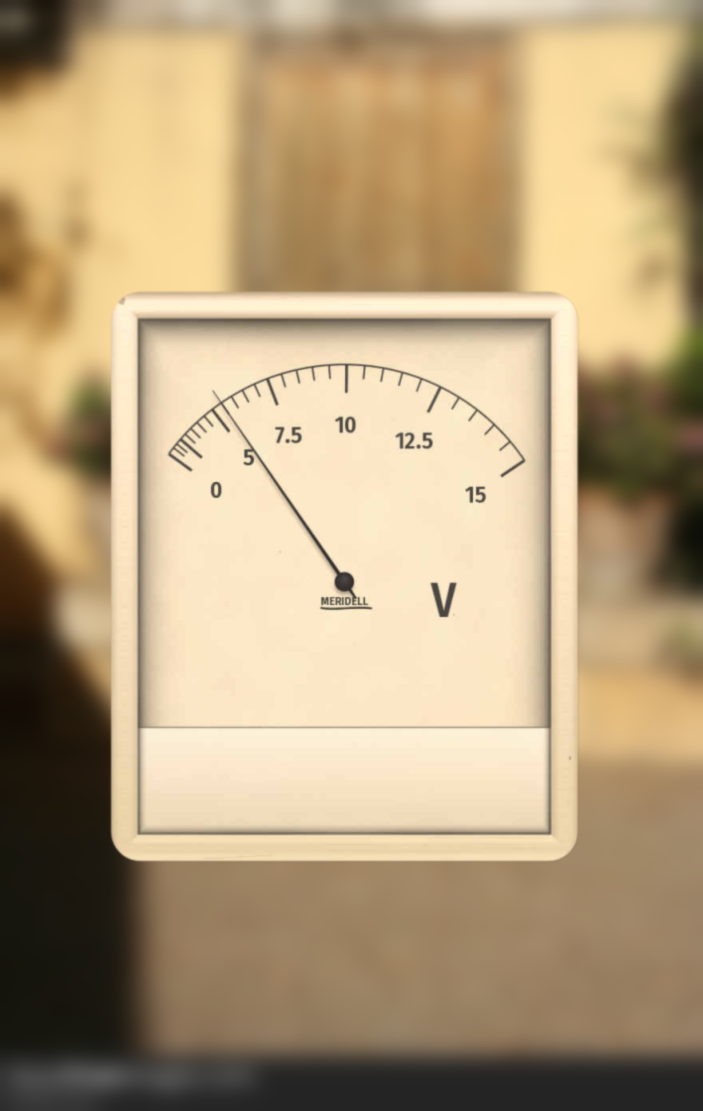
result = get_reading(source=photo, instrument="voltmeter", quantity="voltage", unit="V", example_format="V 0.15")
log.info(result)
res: V 5.5
